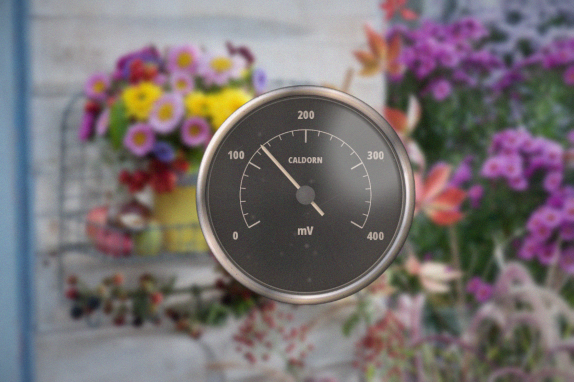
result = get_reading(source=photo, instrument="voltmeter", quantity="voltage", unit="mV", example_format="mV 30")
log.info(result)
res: mV 130
